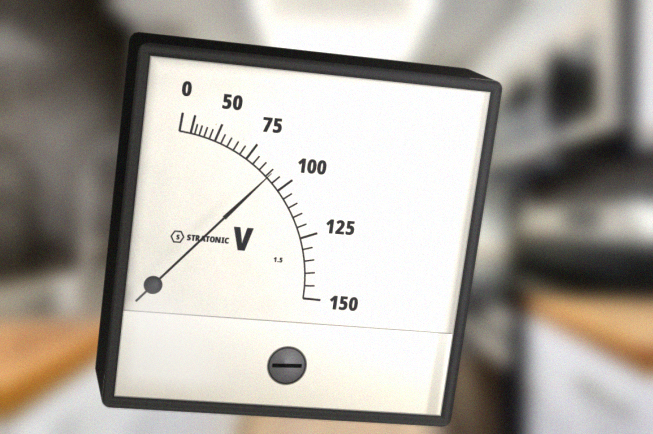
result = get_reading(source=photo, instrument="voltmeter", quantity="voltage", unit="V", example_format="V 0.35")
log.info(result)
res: V 90
